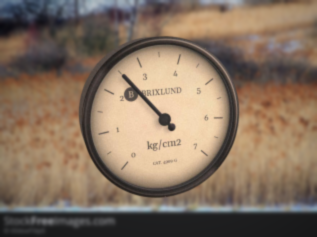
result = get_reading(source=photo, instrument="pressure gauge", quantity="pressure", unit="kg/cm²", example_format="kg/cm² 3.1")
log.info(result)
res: kg/cm² 2.5
